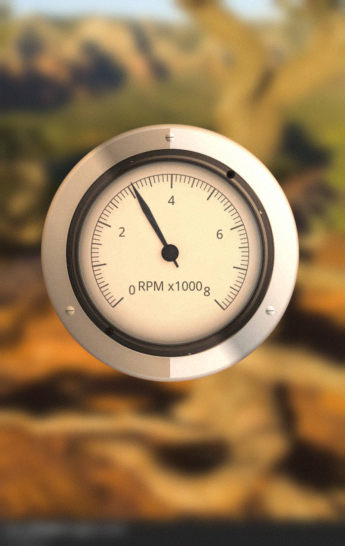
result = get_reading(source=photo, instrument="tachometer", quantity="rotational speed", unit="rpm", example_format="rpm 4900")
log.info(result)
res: rpm 3100
